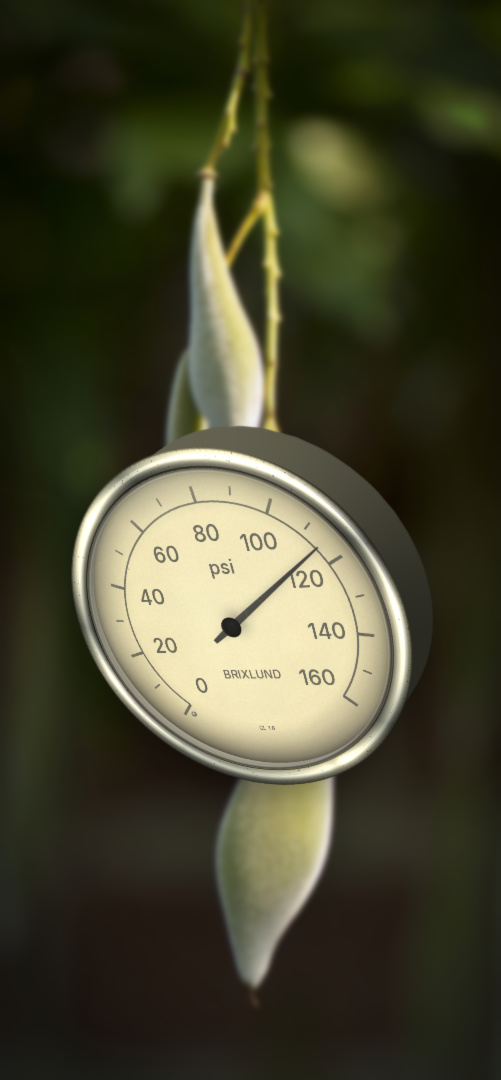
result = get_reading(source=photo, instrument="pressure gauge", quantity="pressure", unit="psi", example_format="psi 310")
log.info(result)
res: psi 115
